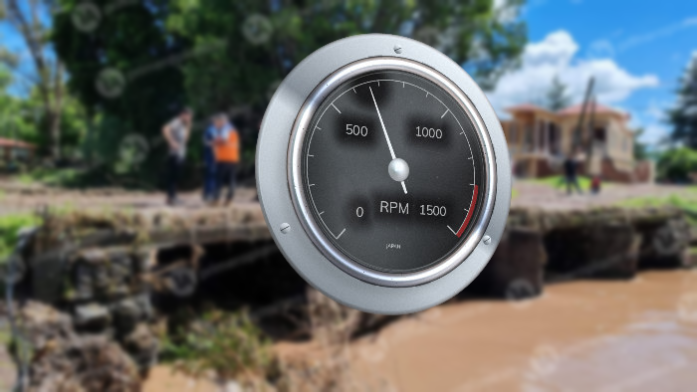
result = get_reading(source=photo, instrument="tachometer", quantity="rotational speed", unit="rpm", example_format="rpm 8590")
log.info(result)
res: rpm 650
